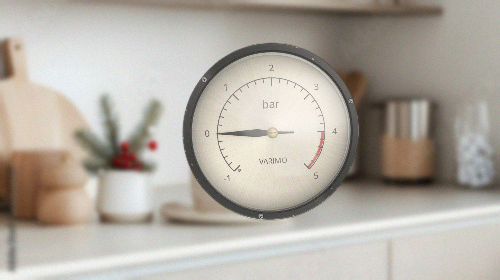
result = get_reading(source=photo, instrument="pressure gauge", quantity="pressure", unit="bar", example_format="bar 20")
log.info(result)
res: bar 0
